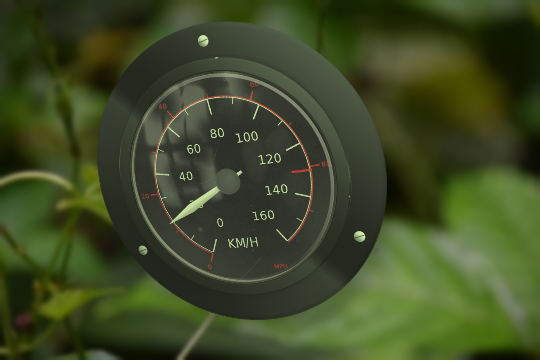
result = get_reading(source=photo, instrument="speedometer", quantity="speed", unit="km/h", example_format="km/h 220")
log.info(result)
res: km/h 20
